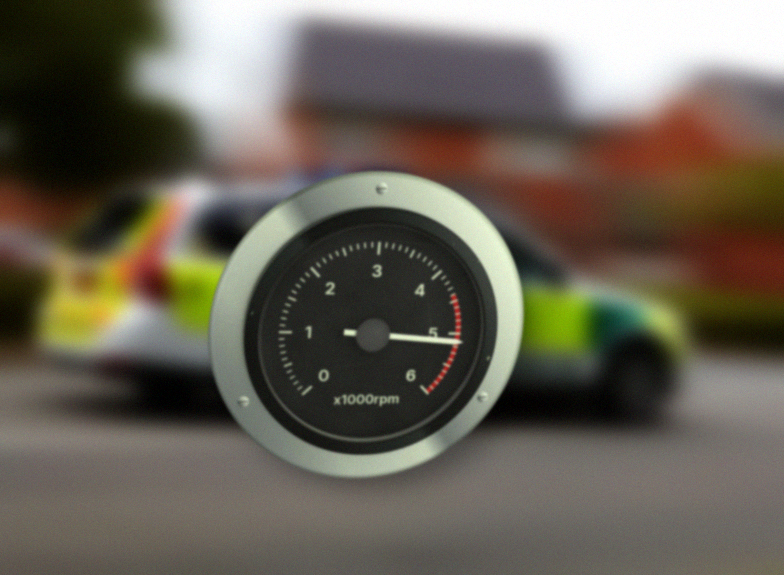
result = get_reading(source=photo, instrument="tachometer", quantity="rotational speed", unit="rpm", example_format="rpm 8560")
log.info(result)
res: rpm 5100
